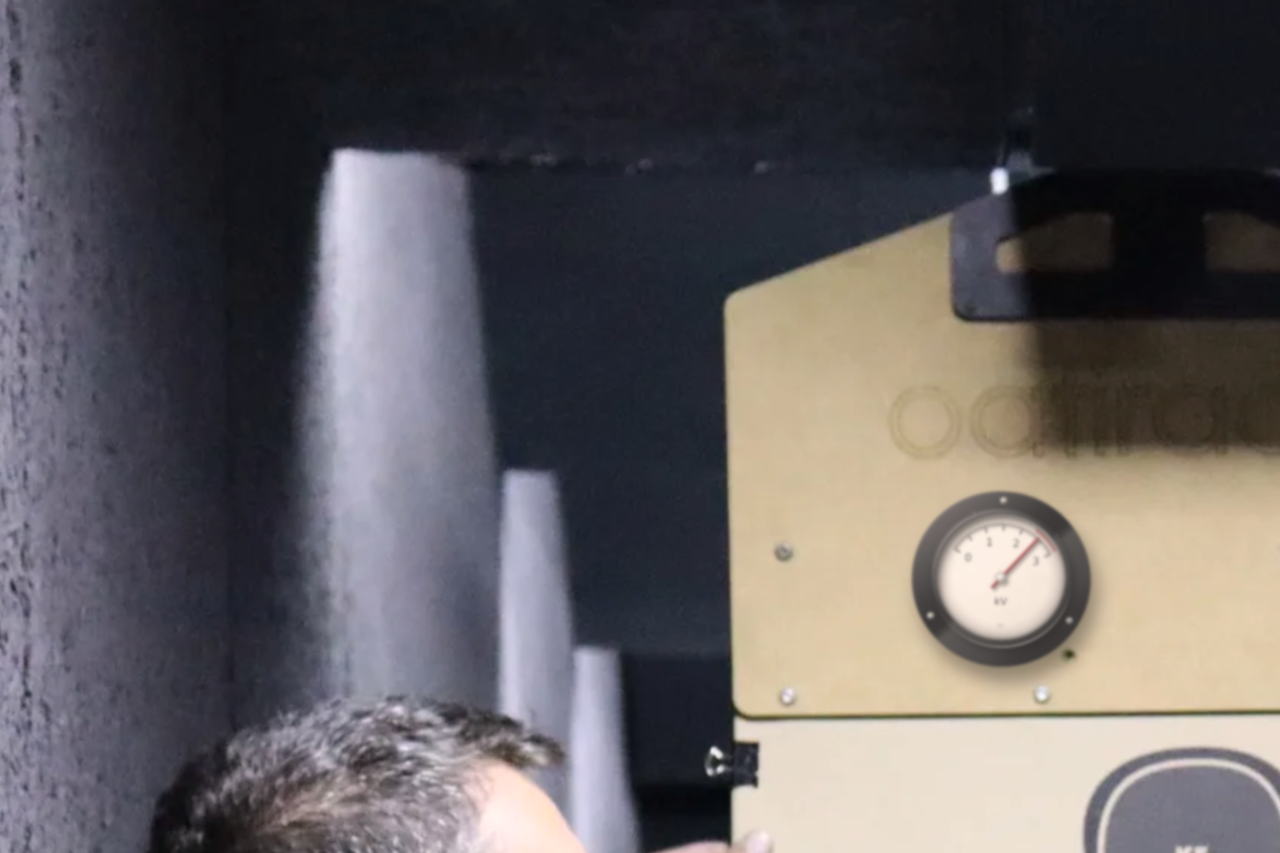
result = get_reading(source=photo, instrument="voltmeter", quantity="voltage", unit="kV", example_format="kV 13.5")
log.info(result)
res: kV 2.5
